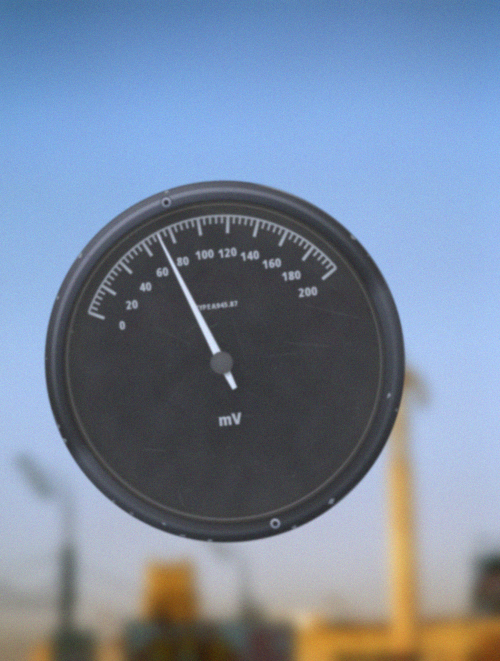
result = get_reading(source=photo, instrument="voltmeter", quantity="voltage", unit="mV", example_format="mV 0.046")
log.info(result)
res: mV 72
